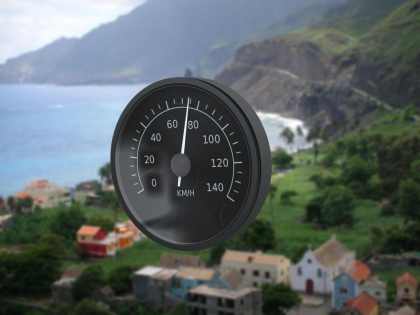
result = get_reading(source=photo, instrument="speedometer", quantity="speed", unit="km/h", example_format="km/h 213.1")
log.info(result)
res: km/h 75
